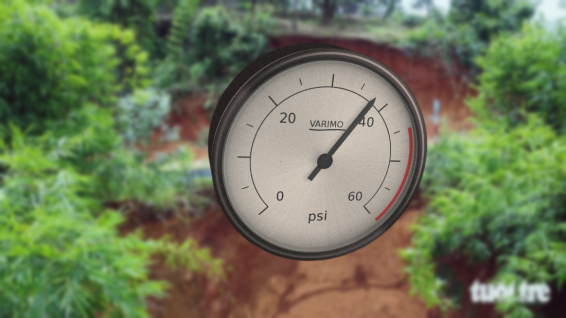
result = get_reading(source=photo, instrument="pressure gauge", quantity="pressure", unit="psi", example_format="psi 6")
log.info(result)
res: psi 37.5
